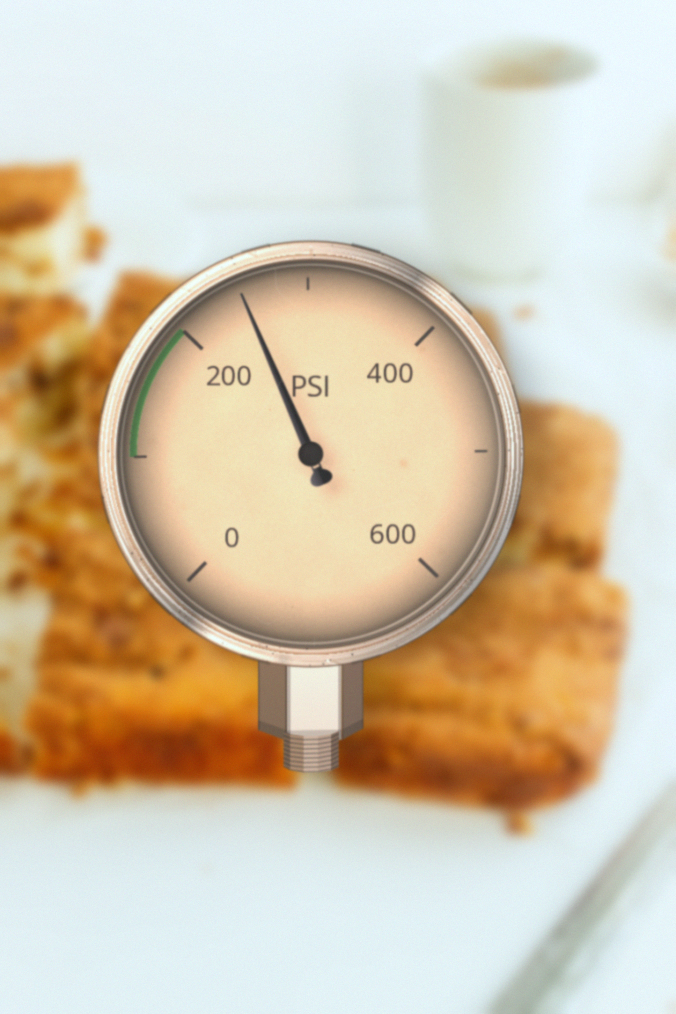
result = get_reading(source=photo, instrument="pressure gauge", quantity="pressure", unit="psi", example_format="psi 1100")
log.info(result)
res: psi 250
